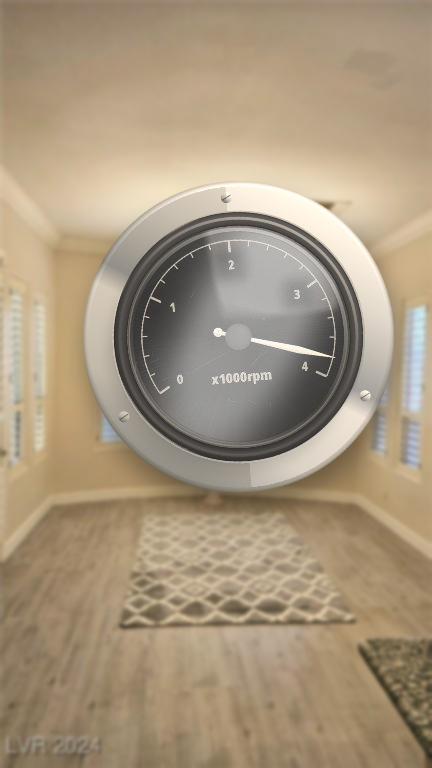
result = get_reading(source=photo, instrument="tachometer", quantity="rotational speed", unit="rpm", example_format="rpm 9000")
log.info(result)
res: rpm 3800
